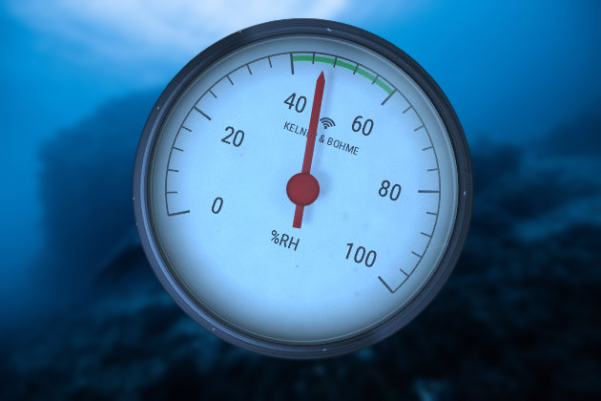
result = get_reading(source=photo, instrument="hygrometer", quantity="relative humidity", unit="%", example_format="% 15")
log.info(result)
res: % 46
